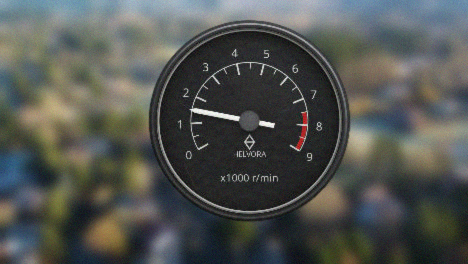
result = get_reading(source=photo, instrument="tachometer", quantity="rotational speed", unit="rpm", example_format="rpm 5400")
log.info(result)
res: rpm 1500
